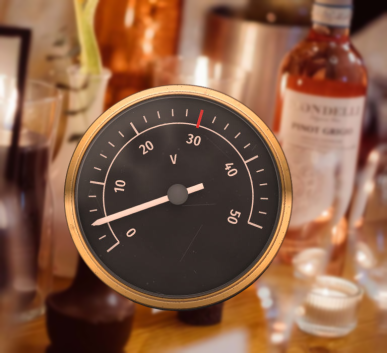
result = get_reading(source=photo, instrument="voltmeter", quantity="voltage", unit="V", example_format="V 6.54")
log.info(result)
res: V 4
